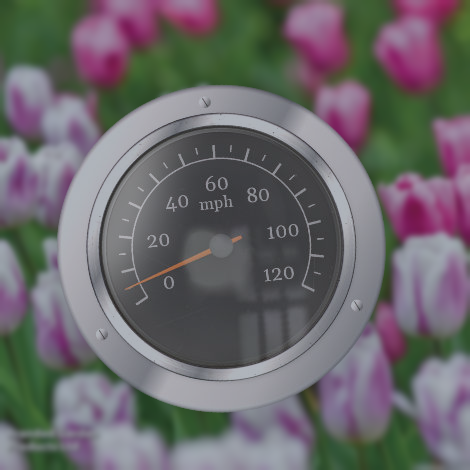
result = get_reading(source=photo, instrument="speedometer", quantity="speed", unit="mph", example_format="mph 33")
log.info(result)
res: mph 5
